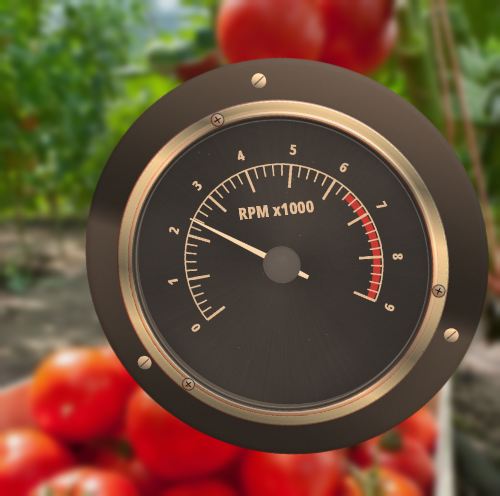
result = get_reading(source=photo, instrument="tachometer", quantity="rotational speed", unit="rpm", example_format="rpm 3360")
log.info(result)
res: rpm 2400
